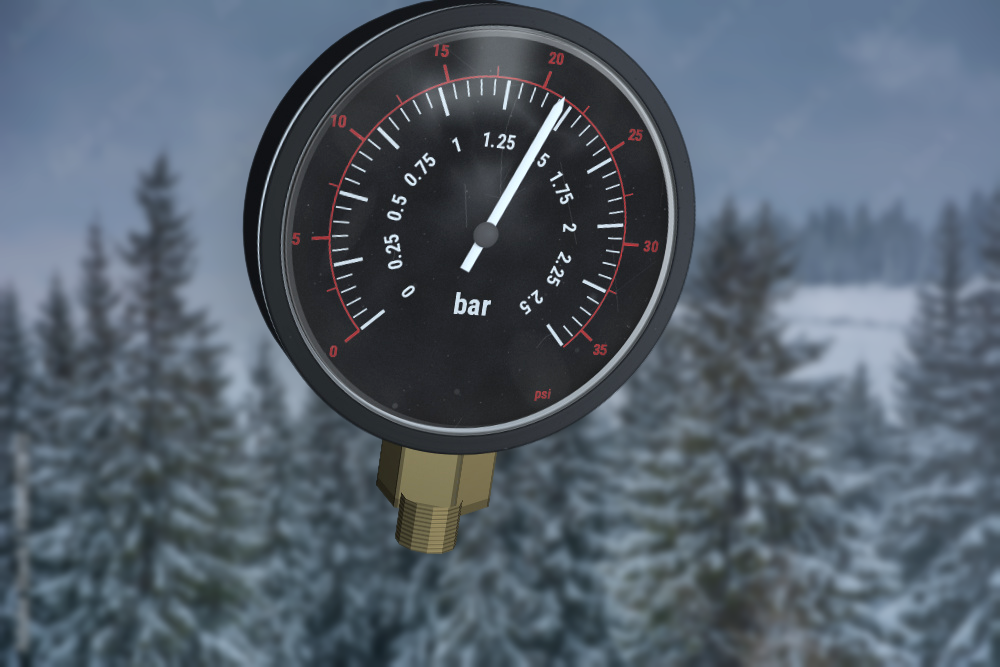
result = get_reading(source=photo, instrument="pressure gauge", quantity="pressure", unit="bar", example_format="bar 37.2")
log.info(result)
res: bar 1.45
